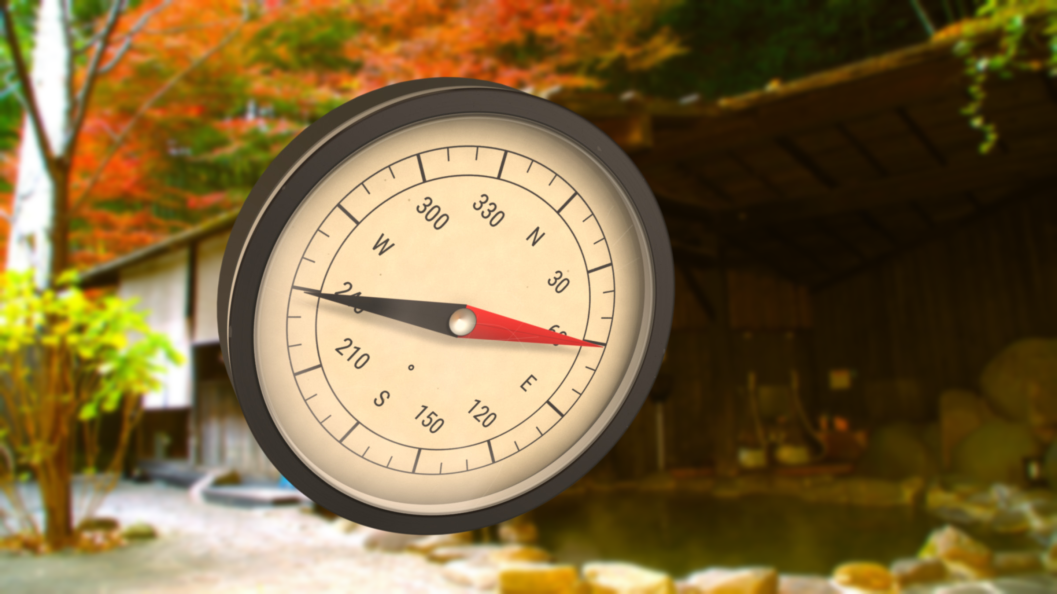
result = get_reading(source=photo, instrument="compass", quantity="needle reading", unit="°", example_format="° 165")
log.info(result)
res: ° 60
